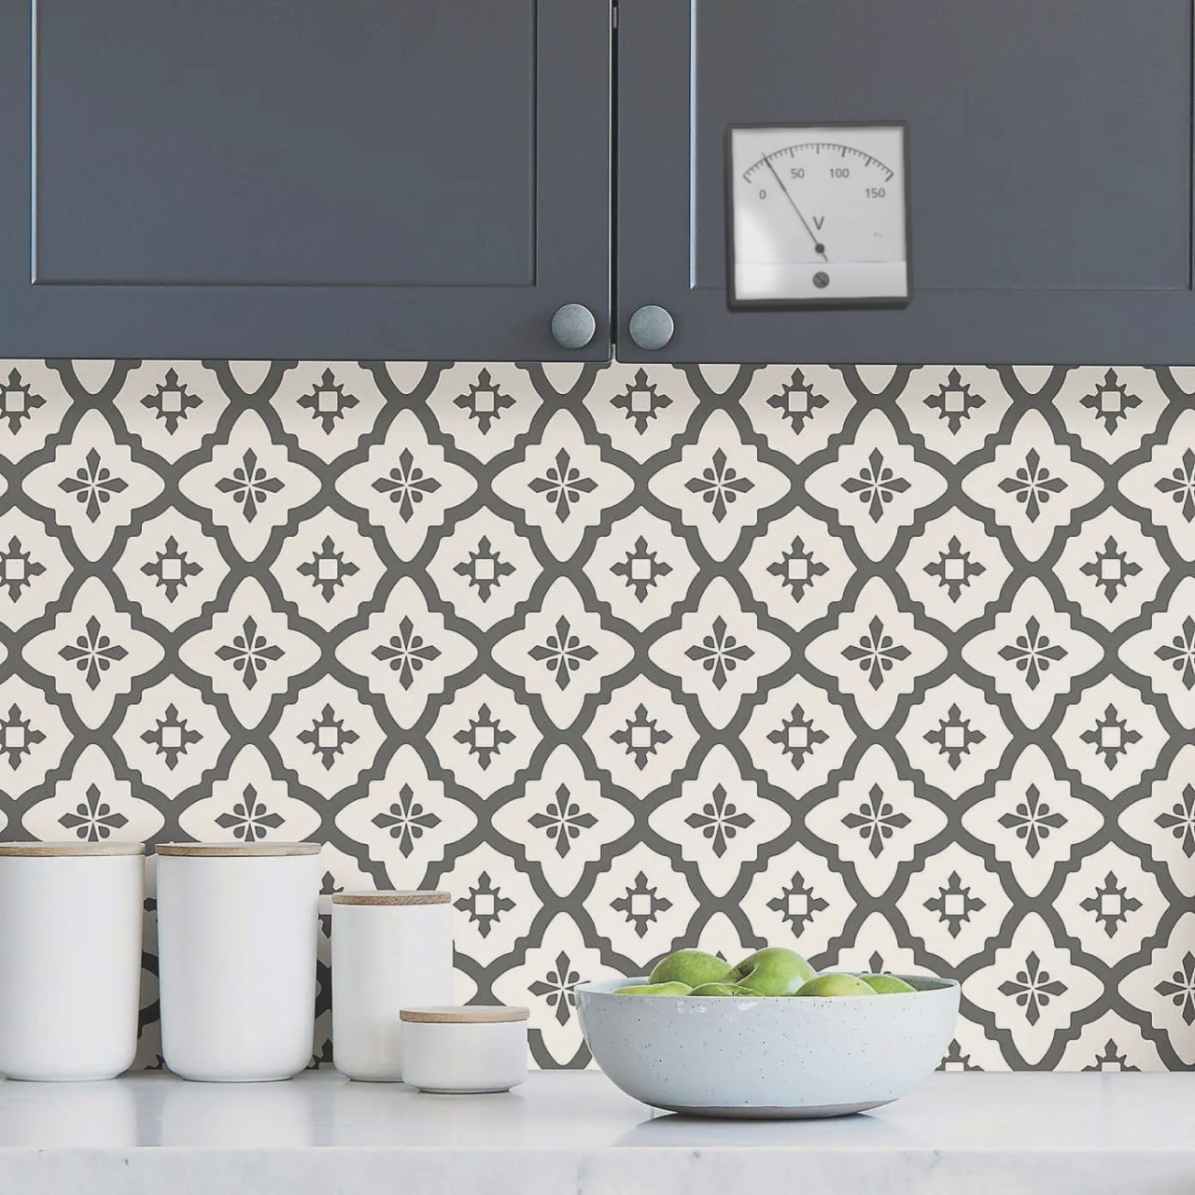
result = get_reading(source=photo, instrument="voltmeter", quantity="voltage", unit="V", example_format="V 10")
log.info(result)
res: V 25
